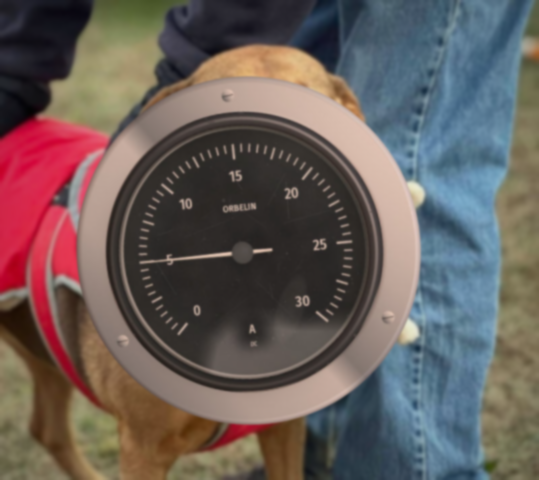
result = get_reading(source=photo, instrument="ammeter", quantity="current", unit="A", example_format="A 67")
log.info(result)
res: A 5
